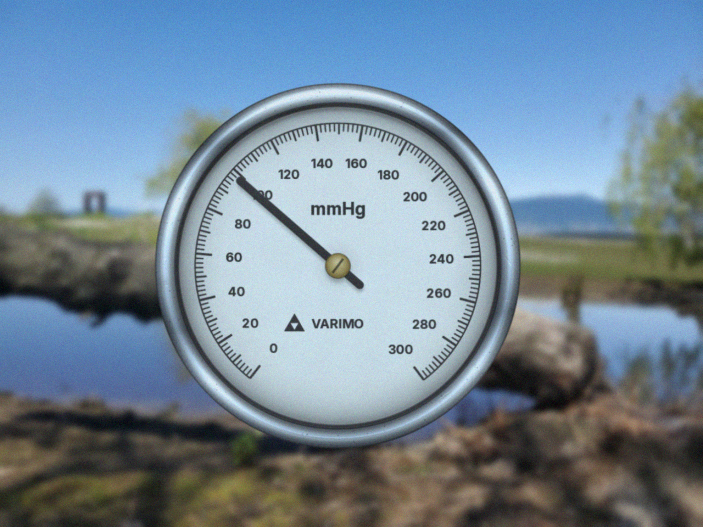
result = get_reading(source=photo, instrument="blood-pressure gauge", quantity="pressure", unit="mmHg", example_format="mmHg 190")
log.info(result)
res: mmHg 98
